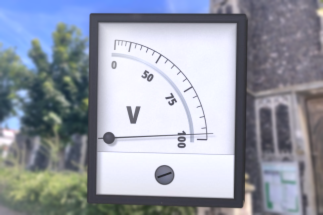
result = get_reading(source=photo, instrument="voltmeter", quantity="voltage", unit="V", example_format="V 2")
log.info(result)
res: V 97.5
